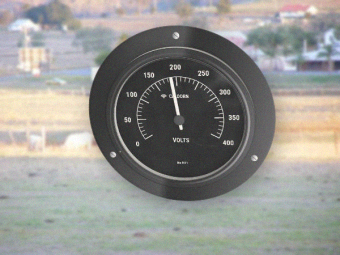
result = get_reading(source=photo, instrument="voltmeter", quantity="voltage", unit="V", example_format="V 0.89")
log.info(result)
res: V 190
